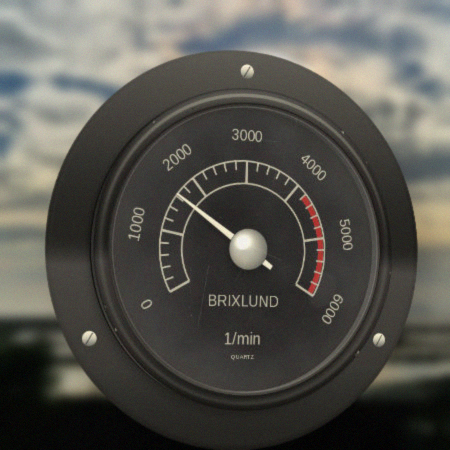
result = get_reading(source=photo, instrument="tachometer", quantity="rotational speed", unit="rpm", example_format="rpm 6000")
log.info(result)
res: rpm 1600
